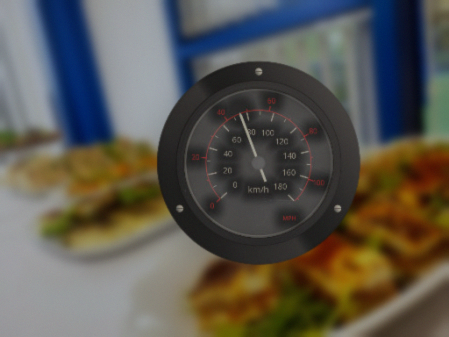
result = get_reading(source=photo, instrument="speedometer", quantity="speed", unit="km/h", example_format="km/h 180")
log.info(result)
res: km/h 75
